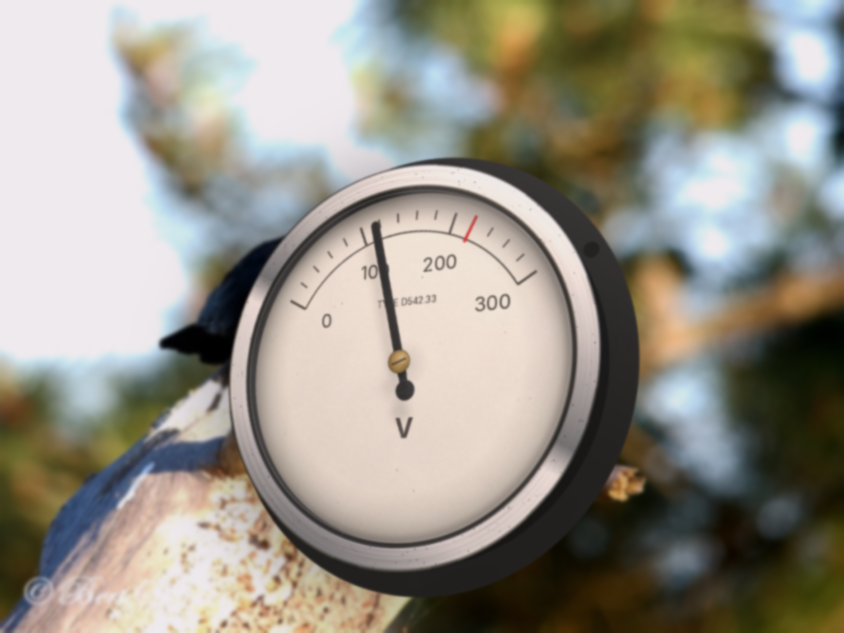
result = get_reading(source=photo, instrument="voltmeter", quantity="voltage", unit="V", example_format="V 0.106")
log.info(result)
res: V 120
